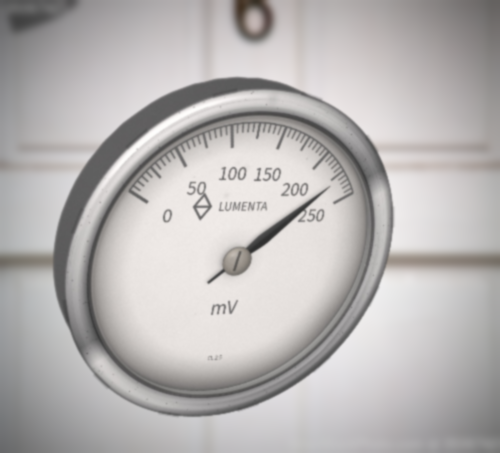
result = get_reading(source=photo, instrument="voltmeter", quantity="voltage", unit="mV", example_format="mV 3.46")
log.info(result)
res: mV 225
